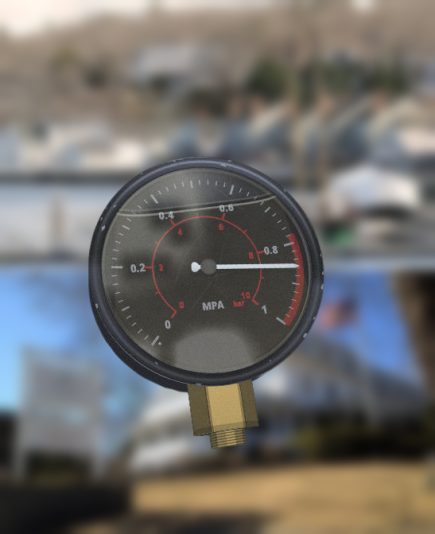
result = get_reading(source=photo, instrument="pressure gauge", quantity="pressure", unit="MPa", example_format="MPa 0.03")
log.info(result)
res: MPa 0.86
